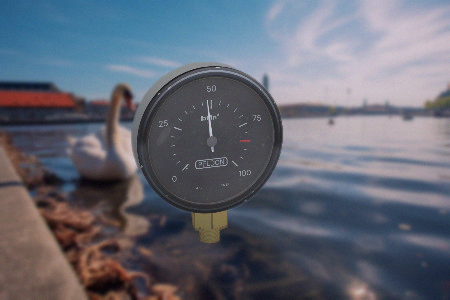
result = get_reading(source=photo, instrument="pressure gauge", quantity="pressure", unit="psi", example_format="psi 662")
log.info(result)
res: psi 47.5
